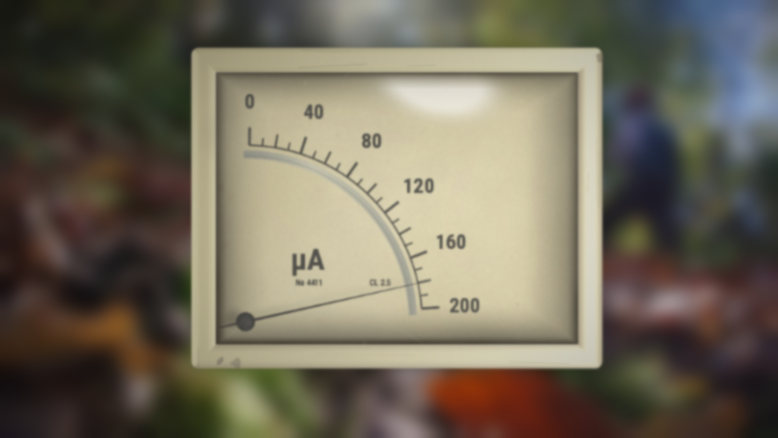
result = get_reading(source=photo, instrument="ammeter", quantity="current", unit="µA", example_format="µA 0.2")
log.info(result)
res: µA 180
